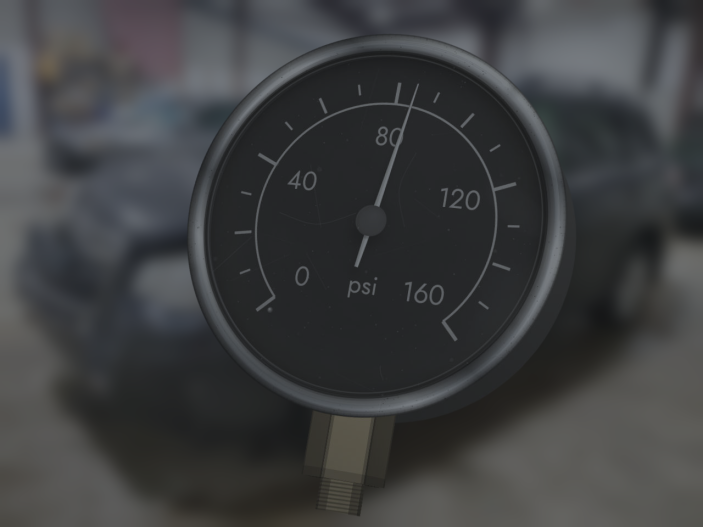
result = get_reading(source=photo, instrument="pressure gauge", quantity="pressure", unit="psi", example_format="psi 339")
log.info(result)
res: psi 85
